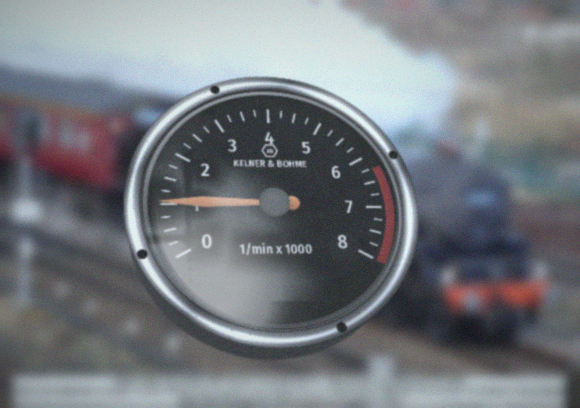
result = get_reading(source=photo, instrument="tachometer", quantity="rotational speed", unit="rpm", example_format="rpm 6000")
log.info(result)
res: rpm 1000
